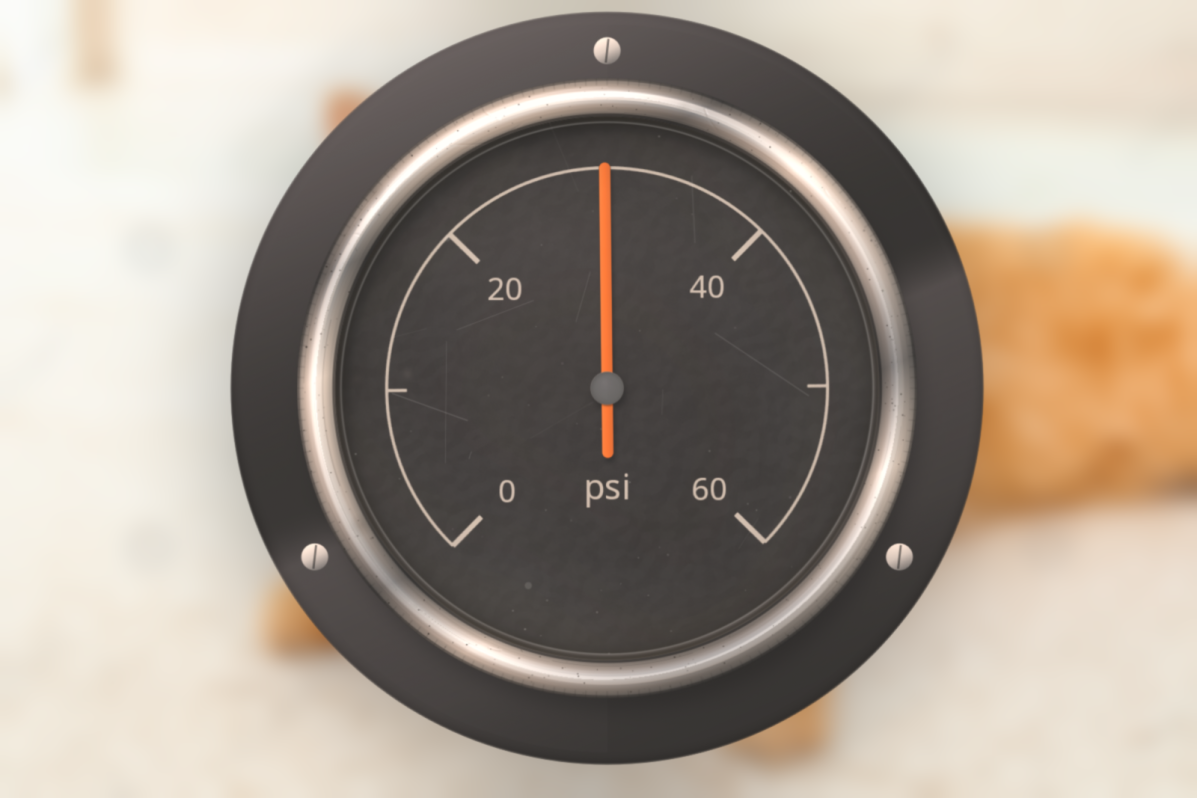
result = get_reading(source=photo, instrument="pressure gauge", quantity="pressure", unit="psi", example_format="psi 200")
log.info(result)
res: psi 30
